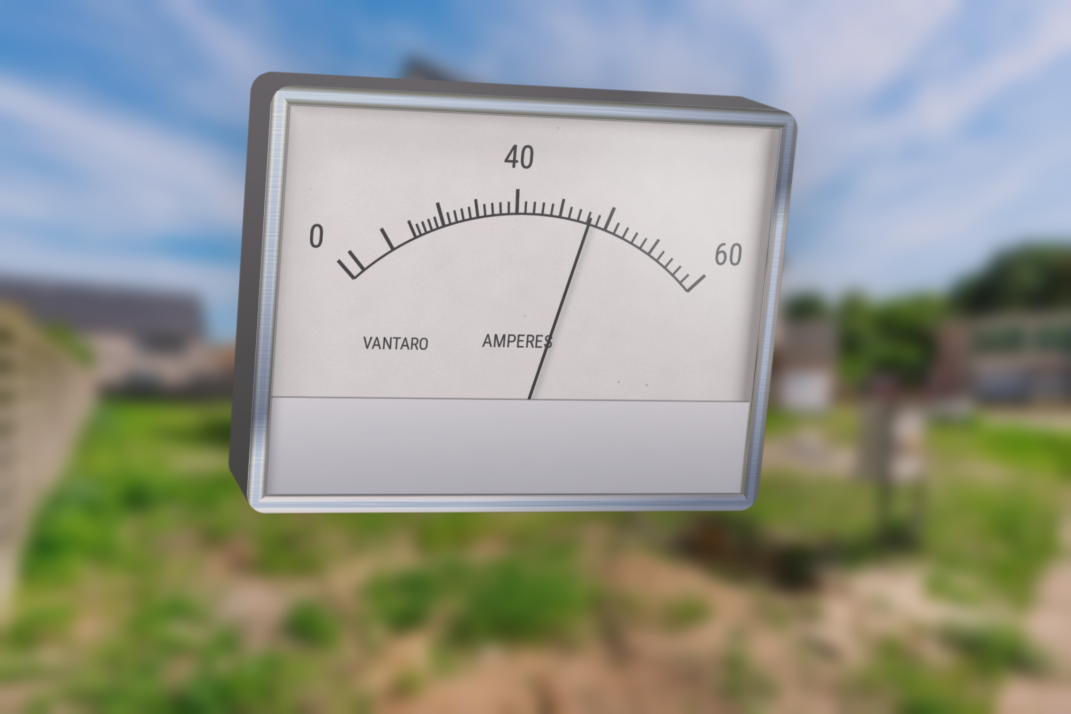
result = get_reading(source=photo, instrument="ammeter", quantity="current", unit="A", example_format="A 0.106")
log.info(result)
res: A 48
